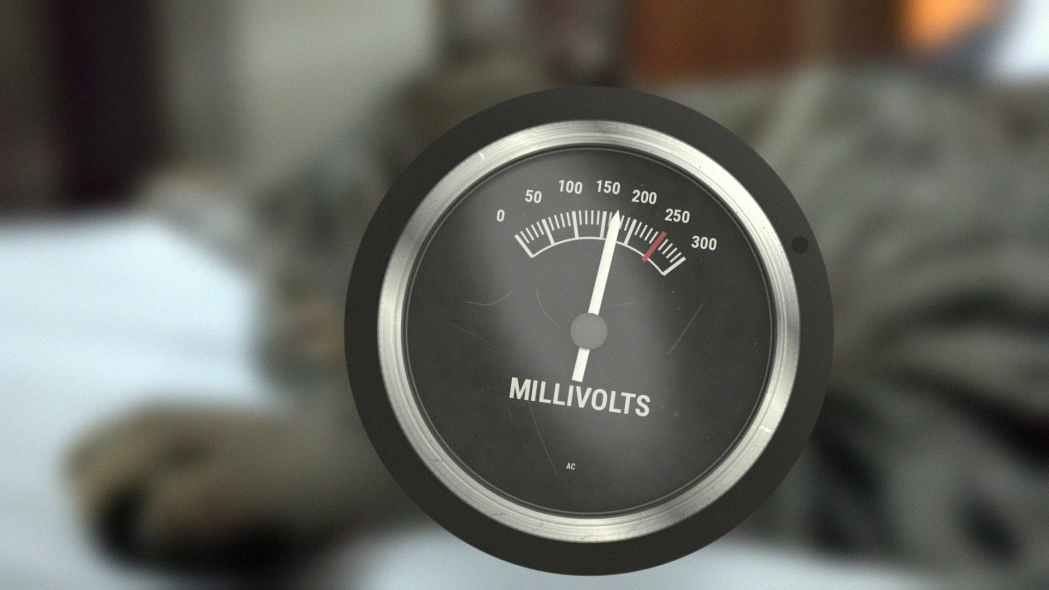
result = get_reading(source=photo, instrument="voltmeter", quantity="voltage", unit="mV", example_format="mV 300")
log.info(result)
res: mV 170
